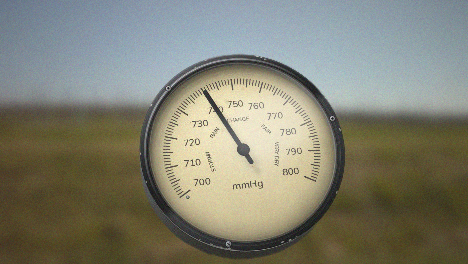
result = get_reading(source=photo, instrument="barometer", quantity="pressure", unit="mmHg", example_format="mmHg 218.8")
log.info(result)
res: mmHg 740
